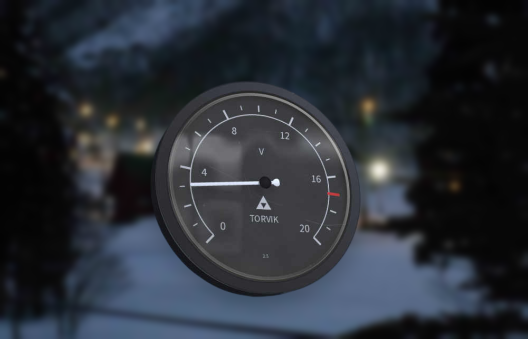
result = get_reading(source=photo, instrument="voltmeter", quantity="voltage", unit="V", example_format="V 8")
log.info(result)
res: V 3
